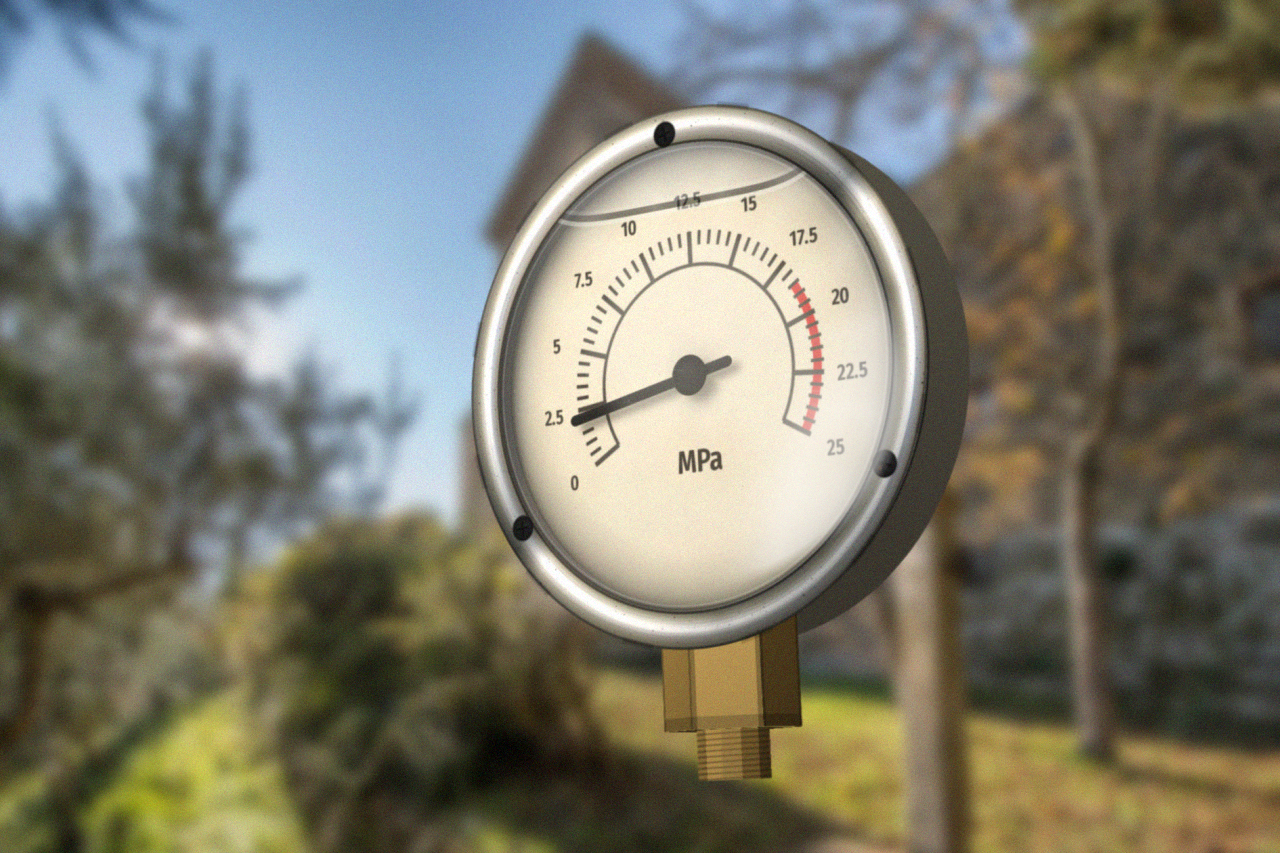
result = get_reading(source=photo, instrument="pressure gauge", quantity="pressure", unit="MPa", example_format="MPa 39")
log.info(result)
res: MPa 2
